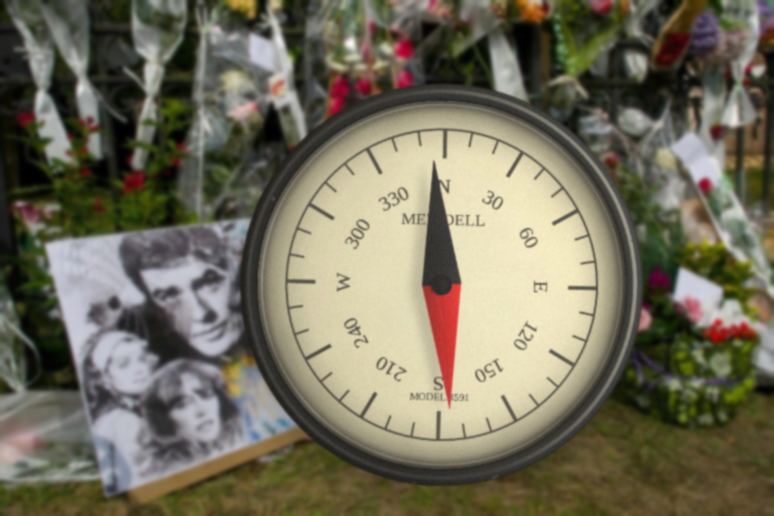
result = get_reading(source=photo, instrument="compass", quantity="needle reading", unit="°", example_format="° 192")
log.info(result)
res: ° 175
